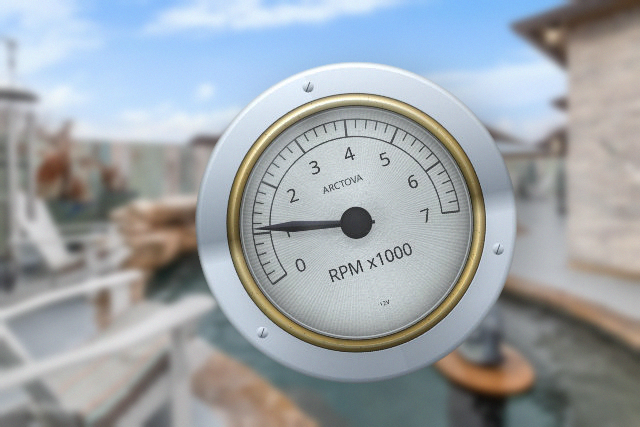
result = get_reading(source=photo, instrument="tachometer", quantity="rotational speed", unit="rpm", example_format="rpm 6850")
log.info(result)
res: rpm 1100
